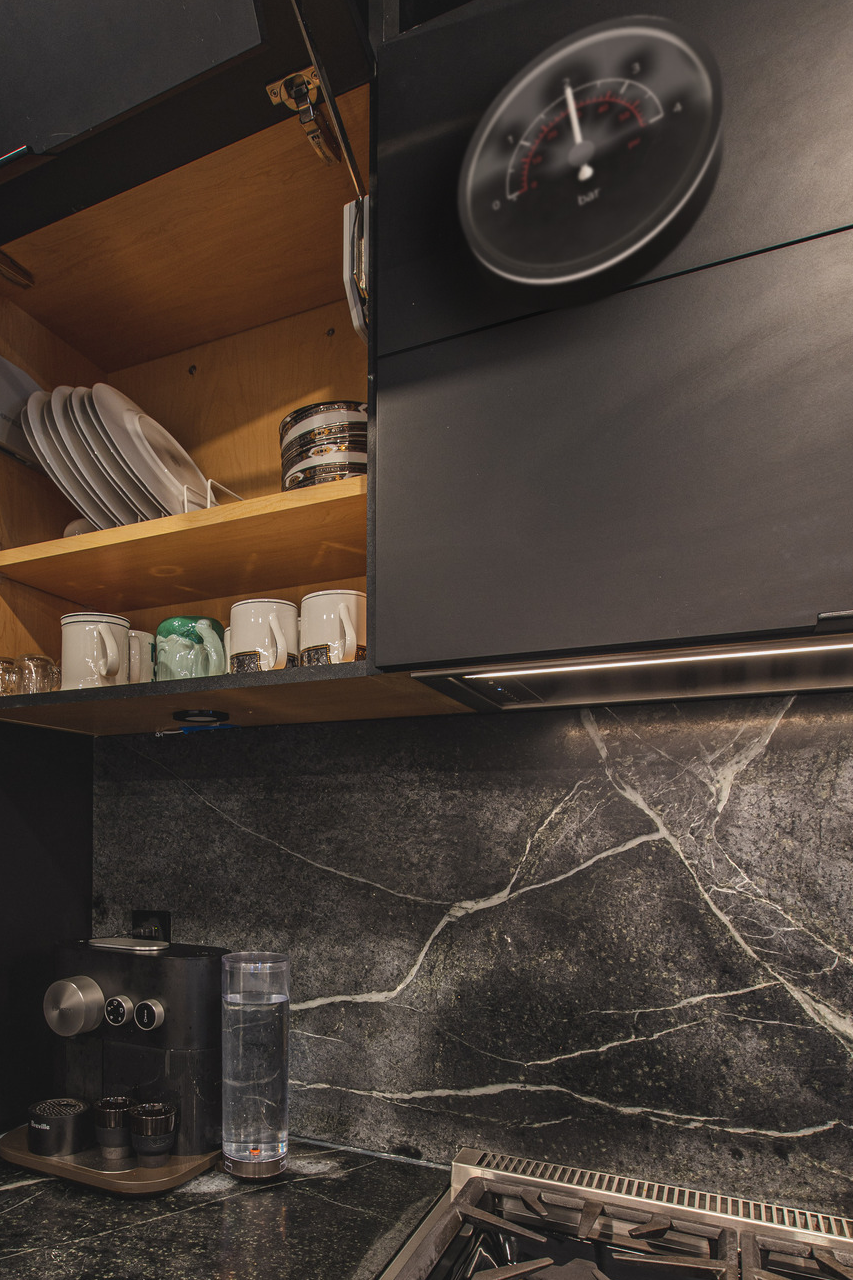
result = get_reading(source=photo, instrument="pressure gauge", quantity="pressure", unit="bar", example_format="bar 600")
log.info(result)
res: bar 2
